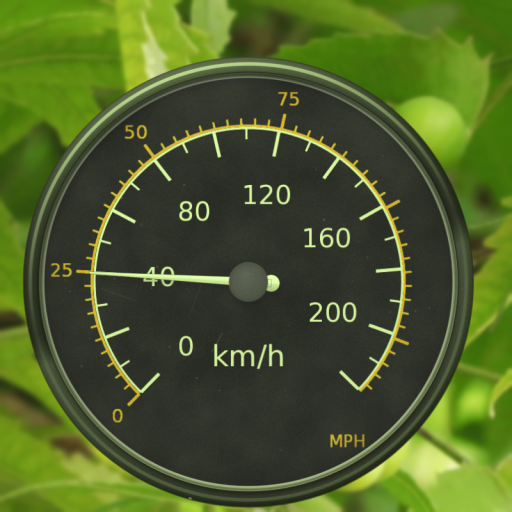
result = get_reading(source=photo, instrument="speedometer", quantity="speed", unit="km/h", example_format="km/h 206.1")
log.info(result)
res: km/h 40
